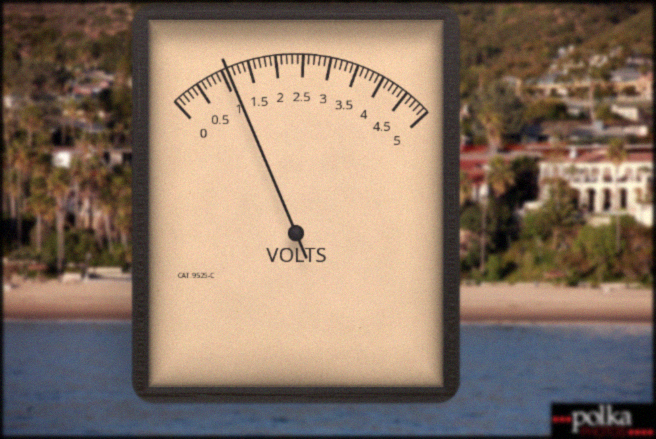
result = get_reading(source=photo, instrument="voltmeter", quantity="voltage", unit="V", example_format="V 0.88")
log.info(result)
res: V 1.1
